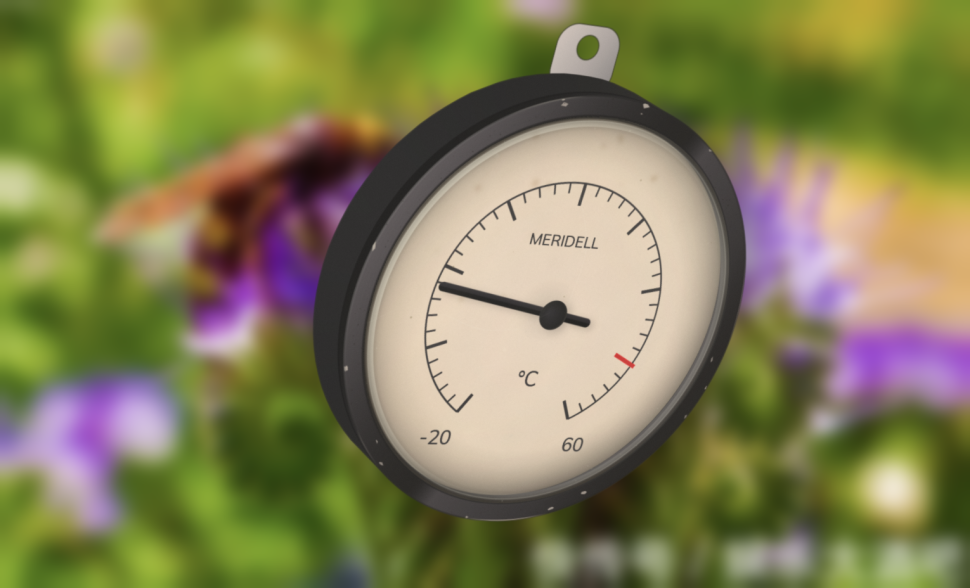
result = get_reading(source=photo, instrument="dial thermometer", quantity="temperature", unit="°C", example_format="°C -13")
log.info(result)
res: °C -2
